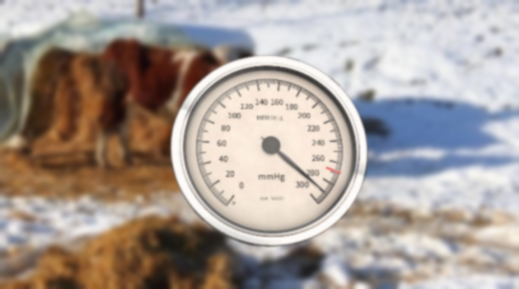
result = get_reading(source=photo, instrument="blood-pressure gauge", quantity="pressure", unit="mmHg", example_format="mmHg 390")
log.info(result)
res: mmHg 290
